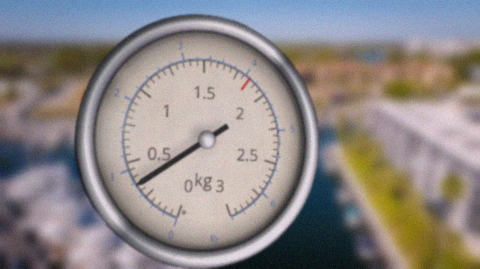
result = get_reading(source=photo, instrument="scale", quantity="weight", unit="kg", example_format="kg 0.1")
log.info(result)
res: kg 0.35
